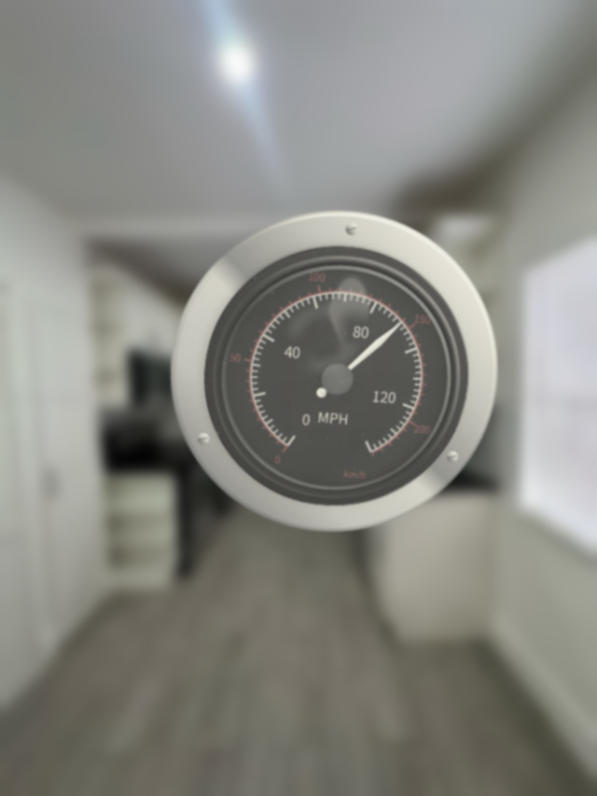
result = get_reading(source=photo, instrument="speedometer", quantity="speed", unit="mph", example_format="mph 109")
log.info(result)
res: mph 90
